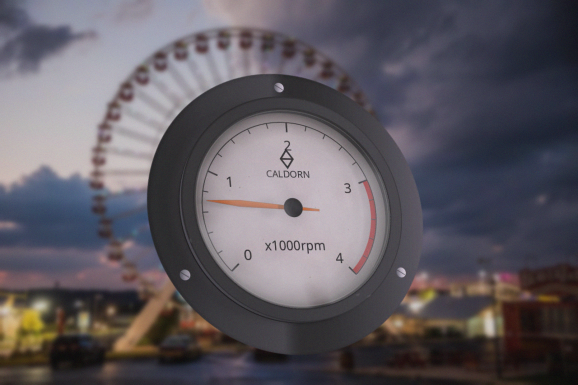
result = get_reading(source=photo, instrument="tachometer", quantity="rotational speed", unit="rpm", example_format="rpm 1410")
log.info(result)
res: rpm 700
